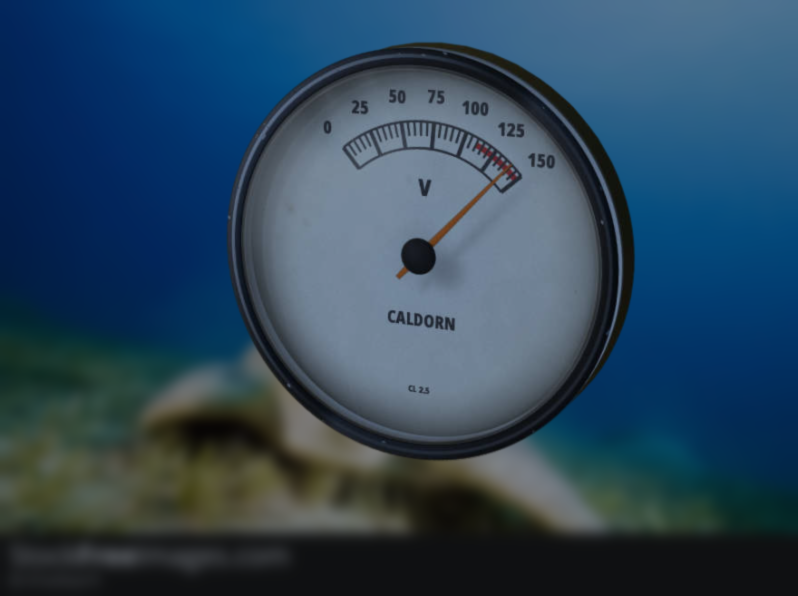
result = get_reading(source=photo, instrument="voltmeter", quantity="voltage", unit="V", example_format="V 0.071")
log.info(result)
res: V 140
